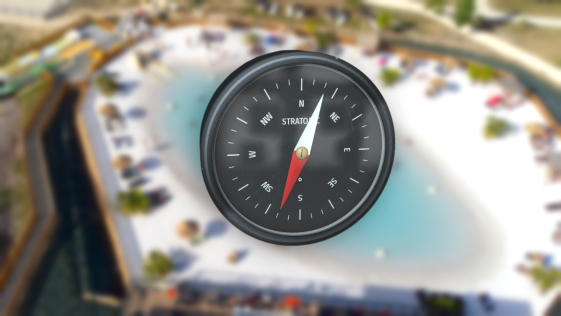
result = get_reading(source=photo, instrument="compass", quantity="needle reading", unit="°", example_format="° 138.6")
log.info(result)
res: ° 200
